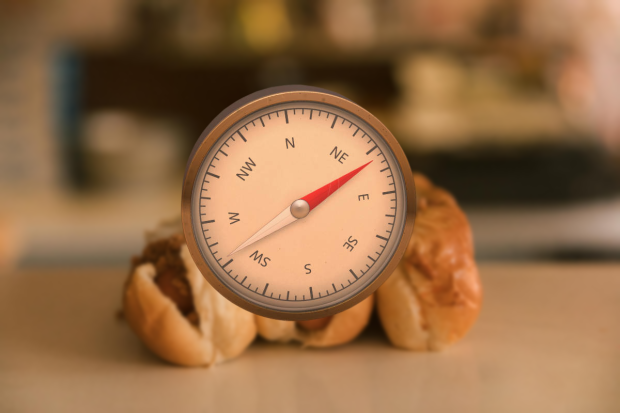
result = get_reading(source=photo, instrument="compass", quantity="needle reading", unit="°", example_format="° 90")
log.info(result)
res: ° 65
